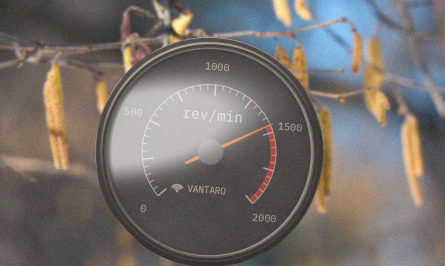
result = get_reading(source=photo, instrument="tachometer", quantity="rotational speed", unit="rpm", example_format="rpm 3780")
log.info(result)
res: rpm 1450
